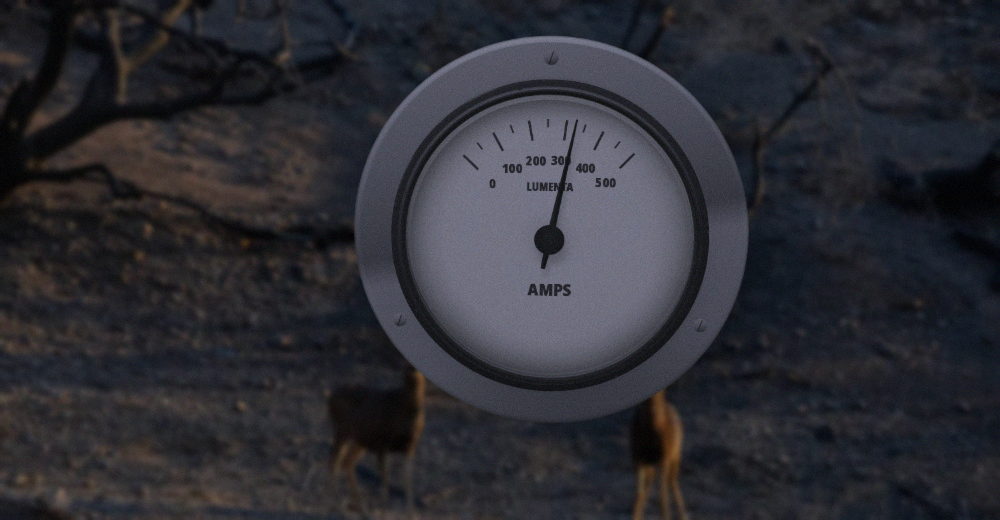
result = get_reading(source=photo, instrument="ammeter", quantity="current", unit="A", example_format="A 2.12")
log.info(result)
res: A 325
